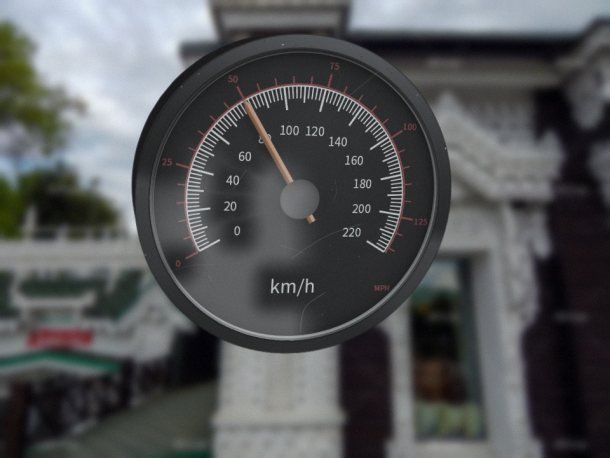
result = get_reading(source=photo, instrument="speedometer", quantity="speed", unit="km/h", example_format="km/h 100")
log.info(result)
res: km/h 80
